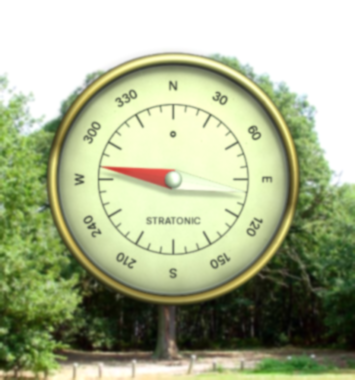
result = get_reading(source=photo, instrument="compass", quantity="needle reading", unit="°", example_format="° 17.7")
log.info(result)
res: ° 280
